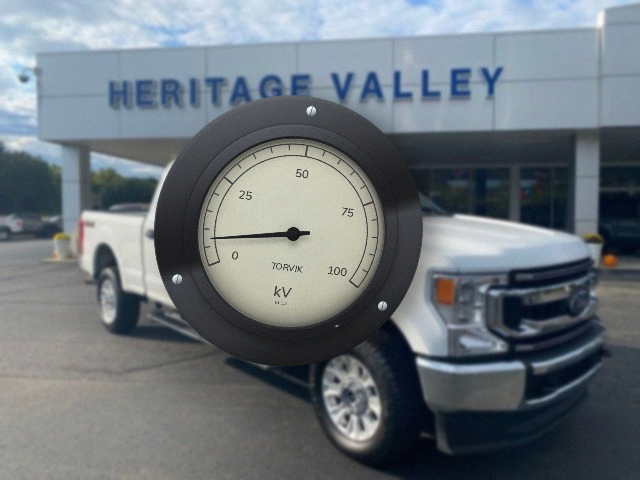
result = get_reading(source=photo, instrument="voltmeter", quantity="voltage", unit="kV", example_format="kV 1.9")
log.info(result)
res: kV 7.5
